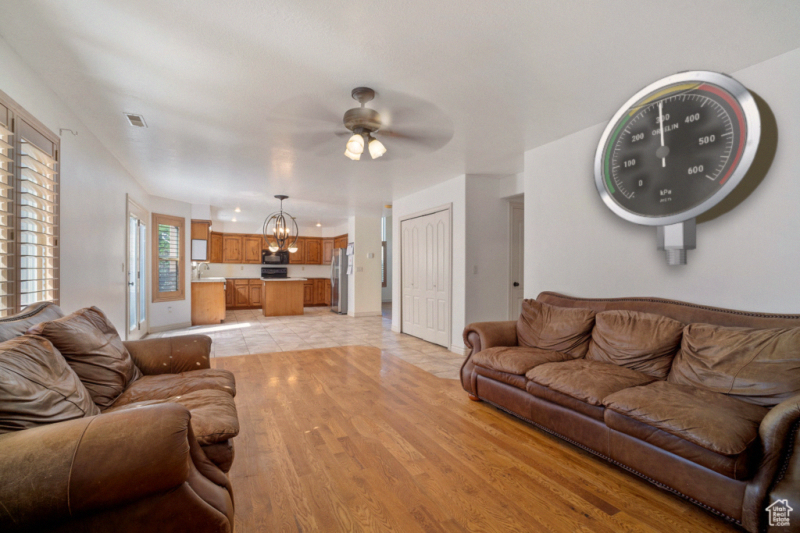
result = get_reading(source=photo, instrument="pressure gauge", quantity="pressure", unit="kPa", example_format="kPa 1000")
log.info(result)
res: kPa 300
